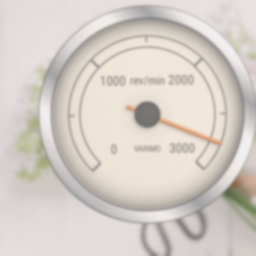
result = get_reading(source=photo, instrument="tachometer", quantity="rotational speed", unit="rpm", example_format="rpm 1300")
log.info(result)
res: rpm 2750
